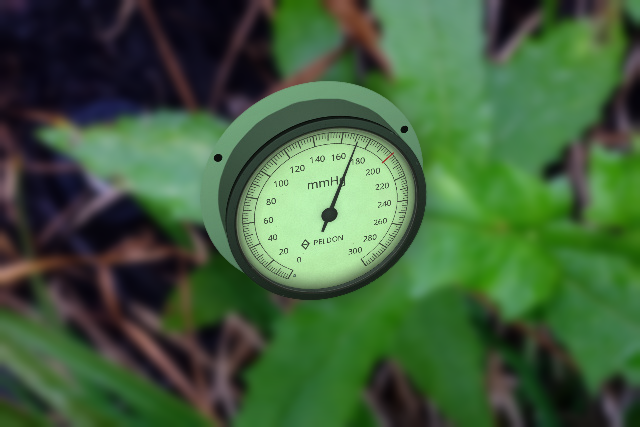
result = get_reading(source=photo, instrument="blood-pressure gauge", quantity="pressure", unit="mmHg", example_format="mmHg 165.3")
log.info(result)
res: mmHg 170
